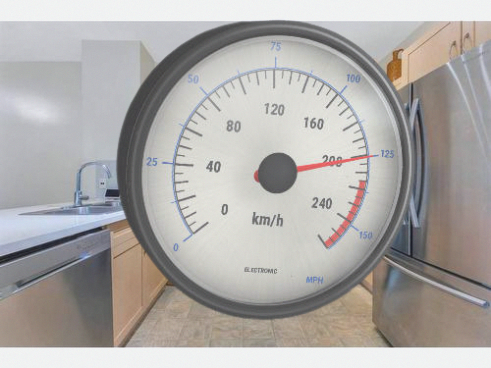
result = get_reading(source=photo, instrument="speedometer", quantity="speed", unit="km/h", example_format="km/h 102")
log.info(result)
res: km/h 200
